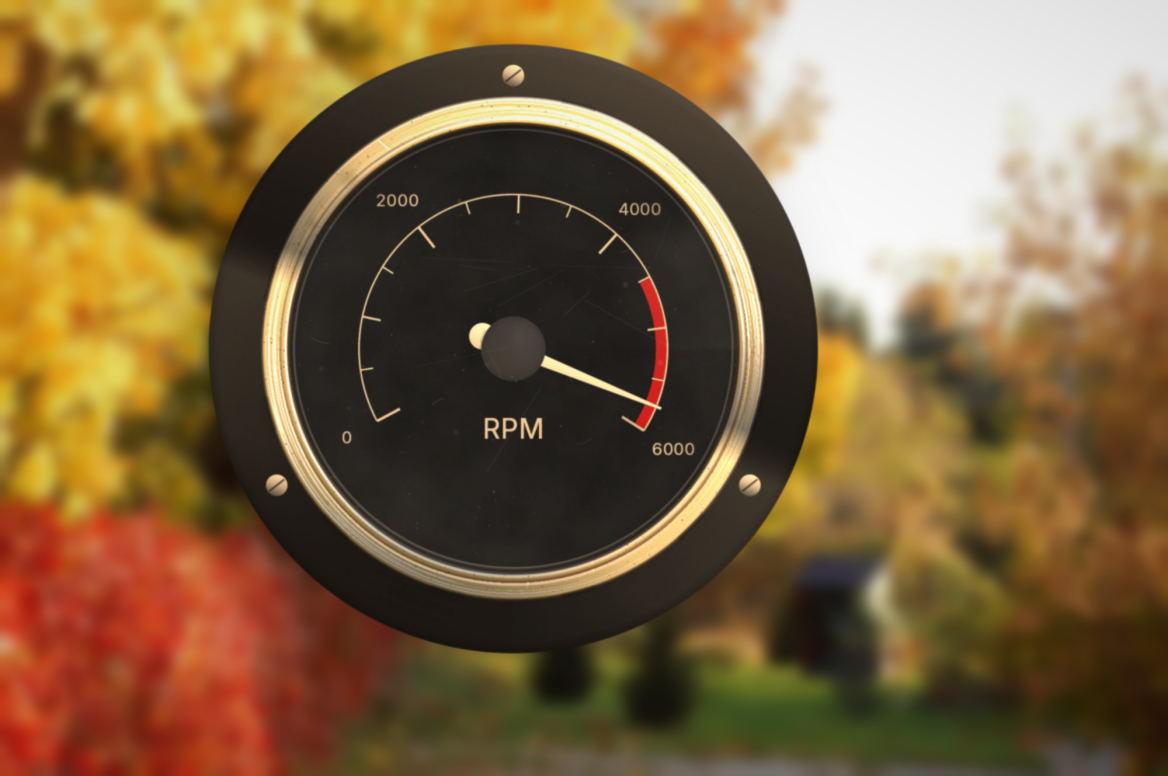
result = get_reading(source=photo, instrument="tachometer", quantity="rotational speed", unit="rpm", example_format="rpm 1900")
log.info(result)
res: rpm 5750
